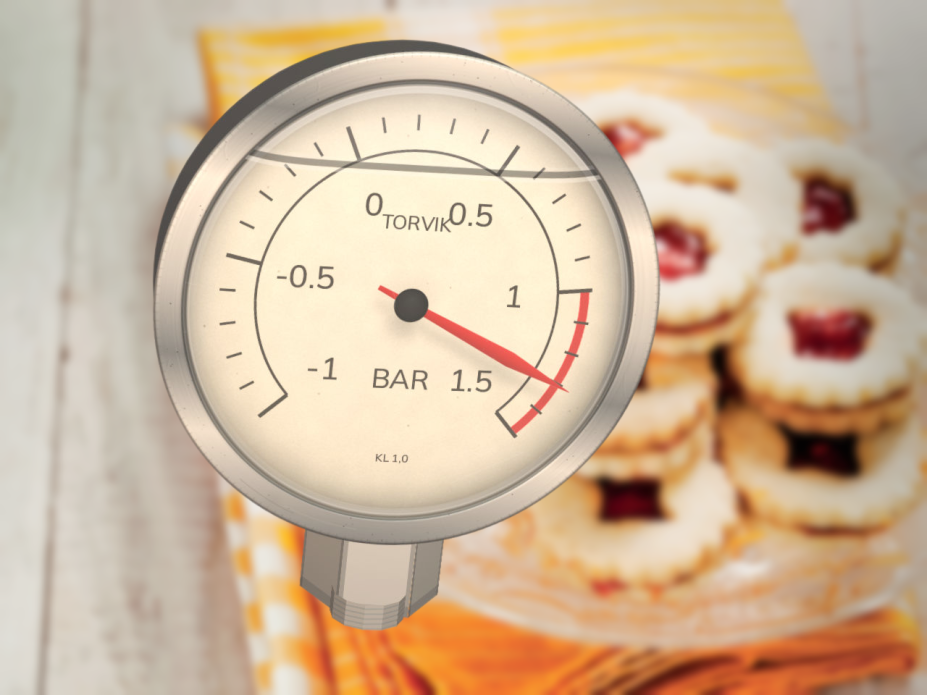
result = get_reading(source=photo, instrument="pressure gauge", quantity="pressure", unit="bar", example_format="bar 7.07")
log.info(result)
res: bar 1.3
